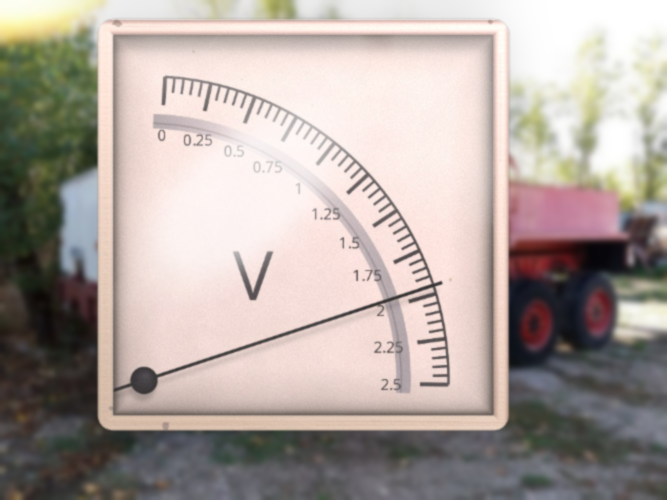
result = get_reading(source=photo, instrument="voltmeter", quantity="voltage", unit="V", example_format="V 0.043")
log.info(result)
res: V 1.95
